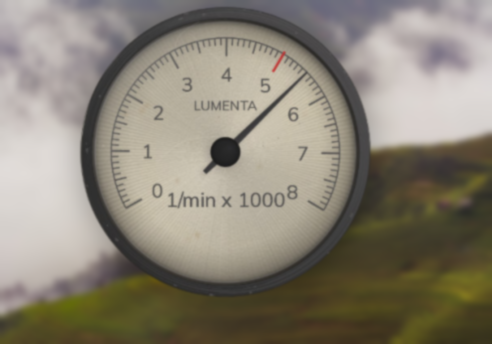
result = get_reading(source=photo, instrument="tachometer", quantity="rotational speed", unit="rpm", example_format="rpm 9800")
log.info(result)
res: rpm 5500
